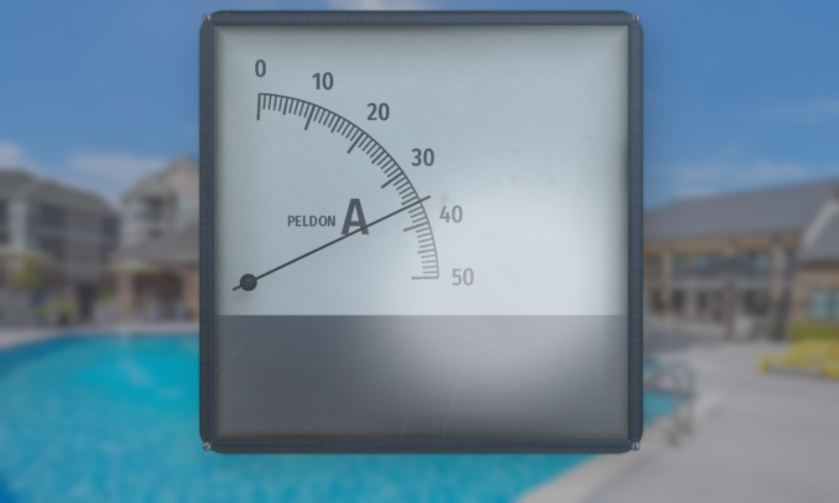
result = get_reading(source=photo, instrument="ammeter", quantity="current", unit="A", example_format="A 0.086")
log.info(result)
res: A 36
